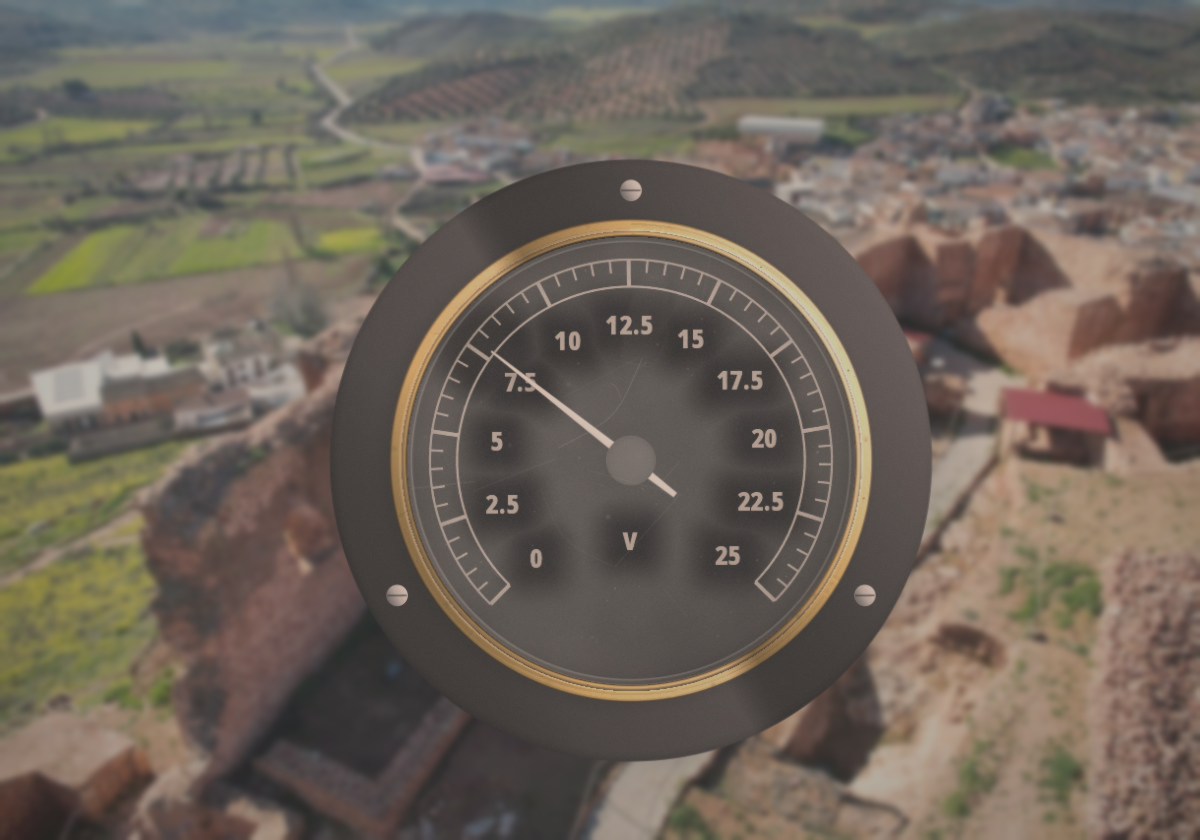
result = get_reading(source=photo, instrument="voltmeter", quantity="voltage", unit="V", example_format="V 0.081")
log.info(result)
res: V 7.75
